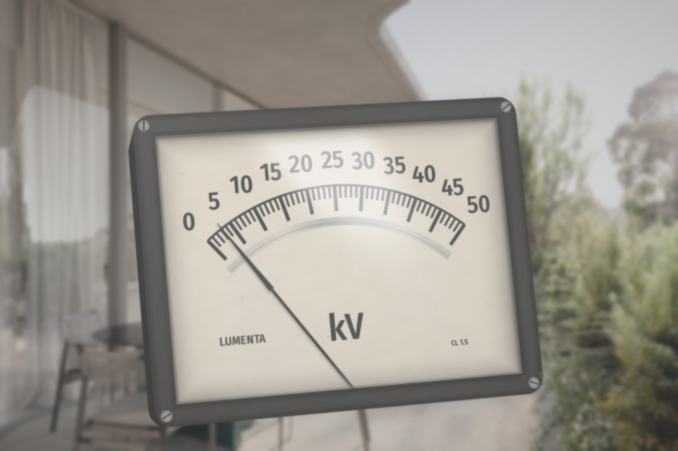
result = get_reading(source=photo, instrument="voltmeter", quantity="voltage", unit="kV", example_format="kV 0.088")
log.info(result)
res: kV 3
